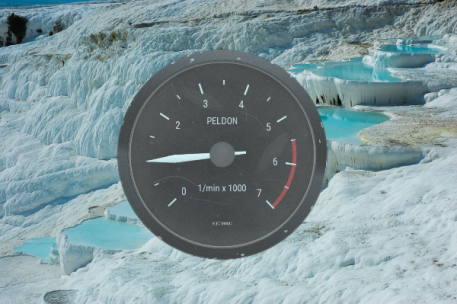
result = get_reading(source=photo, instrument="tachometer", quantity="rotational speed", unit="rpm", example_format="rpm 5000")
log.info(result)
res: rpm 1000
